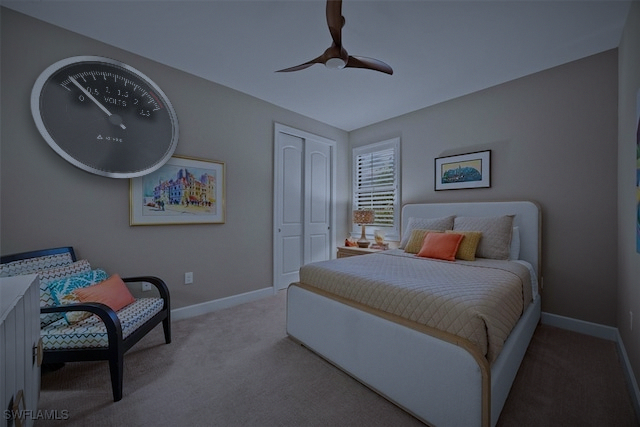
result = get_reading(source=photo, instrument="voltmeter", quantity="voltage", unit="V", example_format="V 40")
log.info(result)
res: V 0.25
